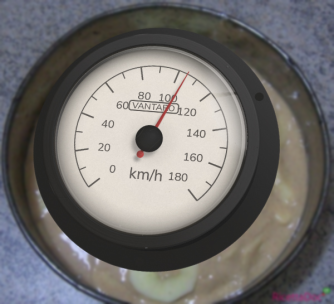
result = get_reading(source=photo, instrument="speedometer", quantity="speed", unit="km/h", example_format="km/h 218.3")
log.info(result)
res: km/h 105
